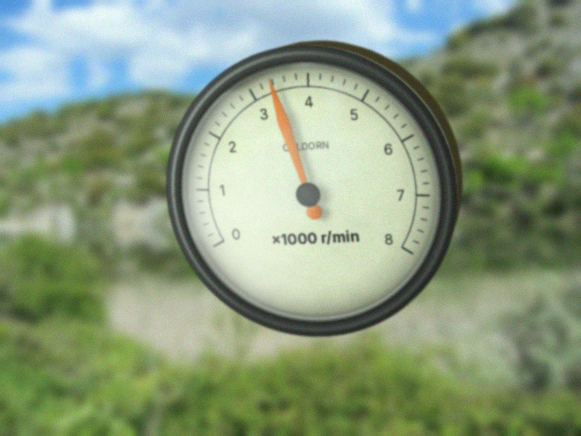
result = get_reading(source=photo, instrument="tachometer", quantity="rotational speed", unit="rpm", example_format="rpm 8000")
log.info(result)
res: rpm 3400
